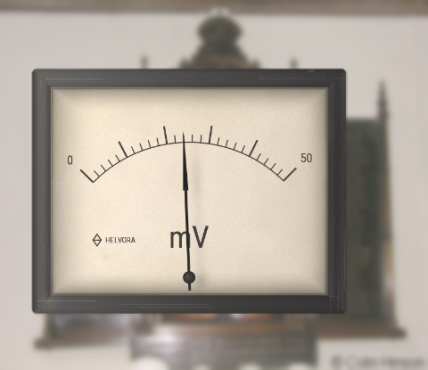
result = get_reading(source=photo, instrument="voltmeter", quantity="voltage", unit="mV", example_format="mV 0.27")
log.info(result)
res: mV 24
